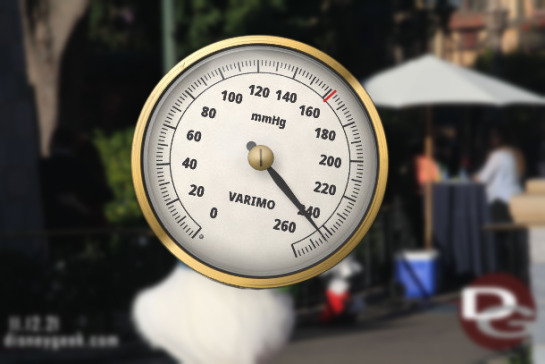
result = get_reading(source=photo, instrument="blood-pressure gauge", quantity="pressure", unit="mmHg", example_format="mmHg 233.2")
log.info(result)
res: mmHg 244
